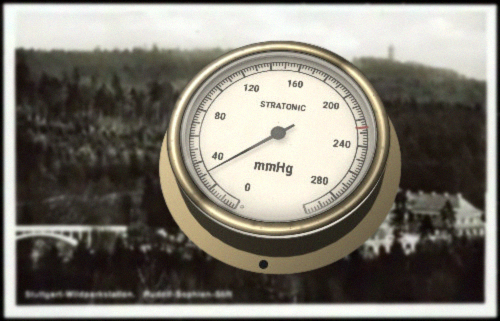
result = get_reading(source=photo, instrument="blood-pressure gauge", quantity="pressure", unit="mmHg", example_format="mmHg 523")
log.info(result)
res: mmHg 30
